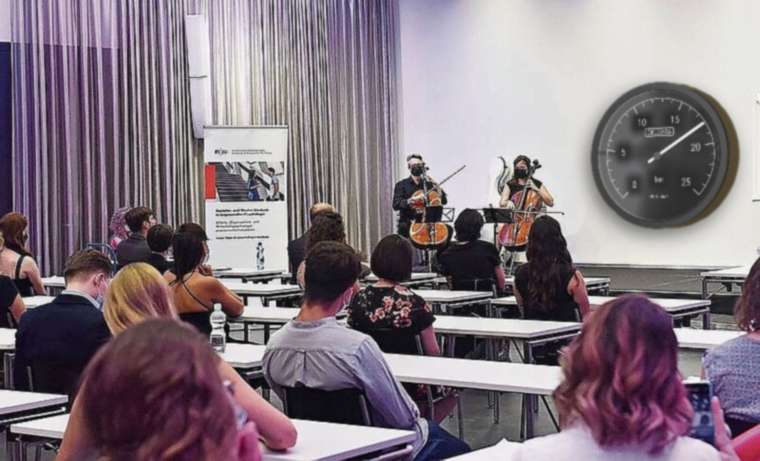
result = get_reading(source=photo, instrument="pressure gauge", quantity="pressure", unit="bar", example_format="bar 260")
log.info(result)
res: bar 18
